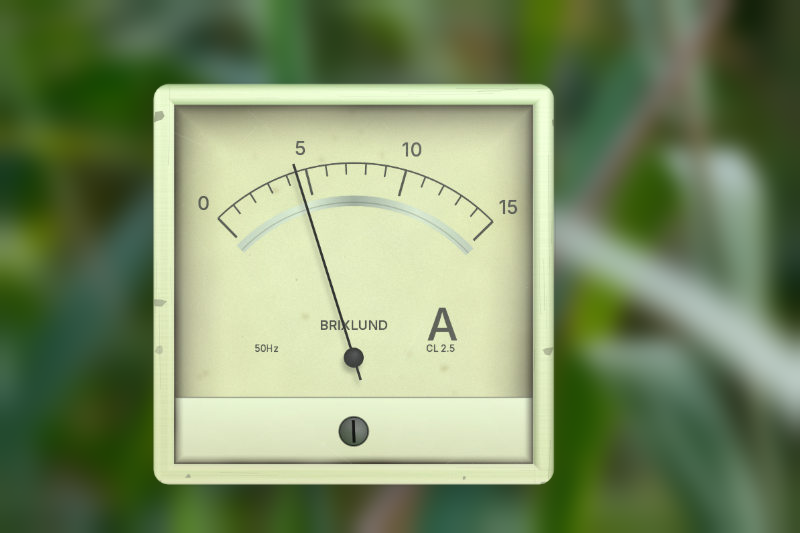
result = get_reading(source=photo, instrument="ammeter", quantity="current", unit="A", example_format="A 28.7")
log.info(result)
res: A 4.5
